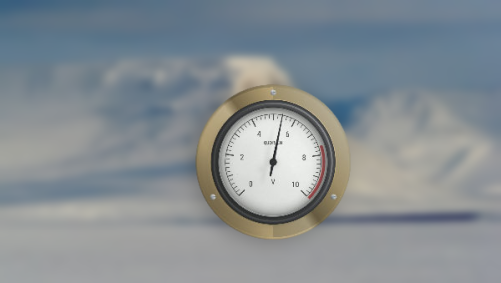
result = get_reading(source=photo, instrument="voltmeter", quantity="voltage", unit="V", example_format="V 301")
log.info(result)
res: V 5.4
